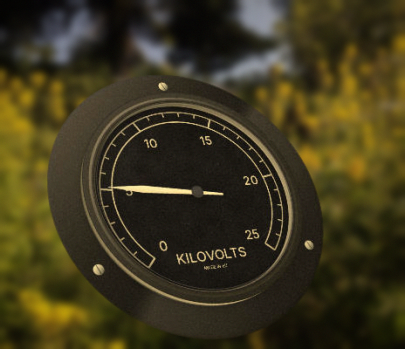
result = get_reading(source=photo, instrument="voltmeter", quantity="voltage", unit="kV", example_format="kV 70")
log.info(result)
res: kV 5
